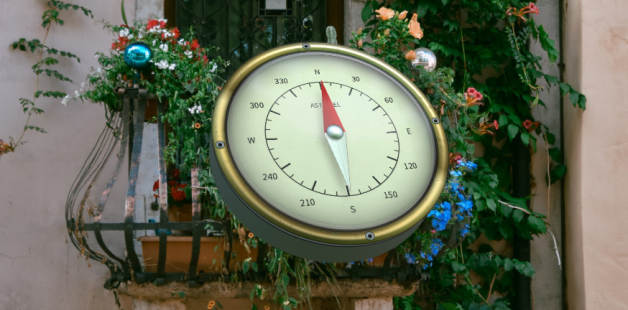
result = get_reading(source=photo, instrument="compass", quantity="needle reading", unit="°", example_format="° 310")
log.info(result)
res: ° 0
